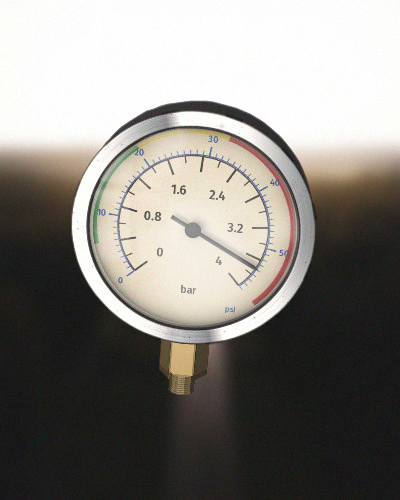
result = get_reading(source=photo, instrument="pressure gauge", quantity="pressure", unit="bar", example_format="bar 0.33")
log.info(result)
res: bar 3.7
